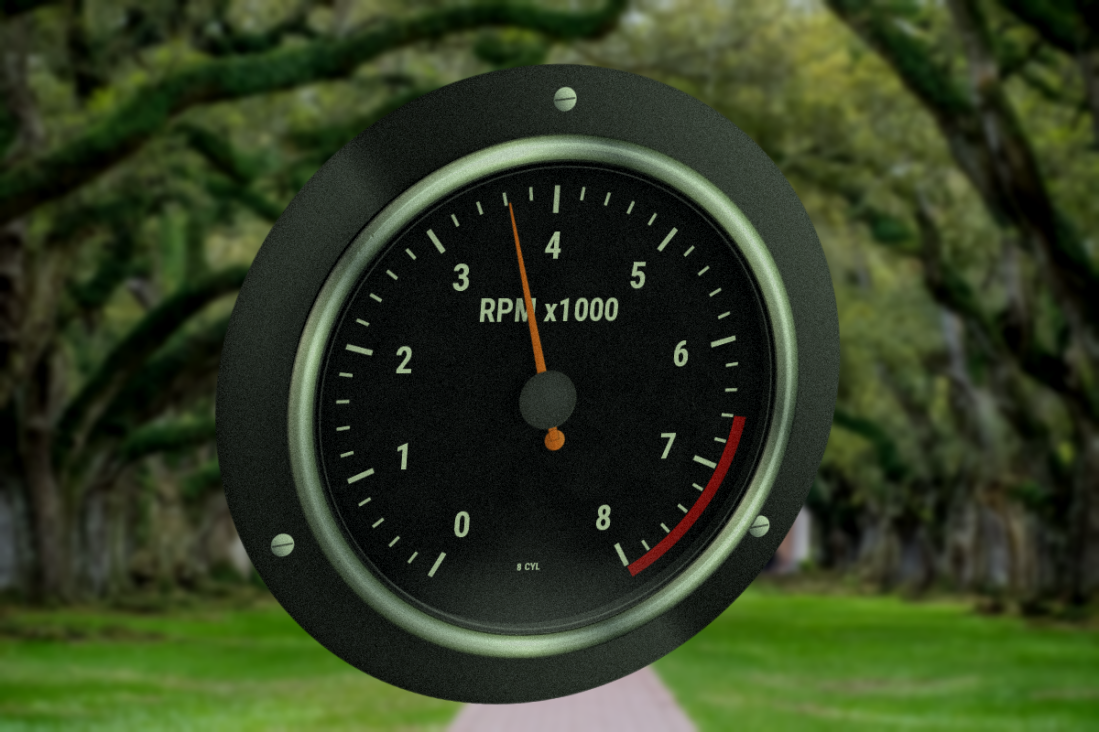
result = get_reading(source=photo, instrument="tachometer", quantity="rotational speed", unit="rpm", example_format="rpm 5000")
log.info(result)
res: rpm 3600
